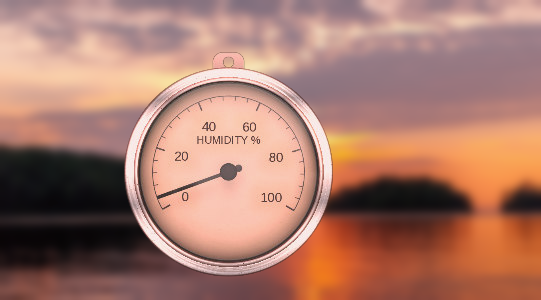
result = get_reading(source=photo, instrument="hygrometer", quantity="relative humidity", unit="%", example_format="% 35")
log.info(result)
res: % 4
